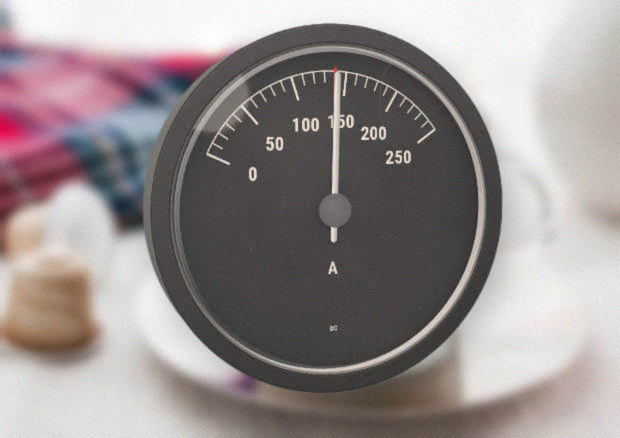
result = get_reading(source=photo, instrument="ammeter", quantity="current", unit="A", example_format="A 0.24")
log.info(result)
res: A 140
